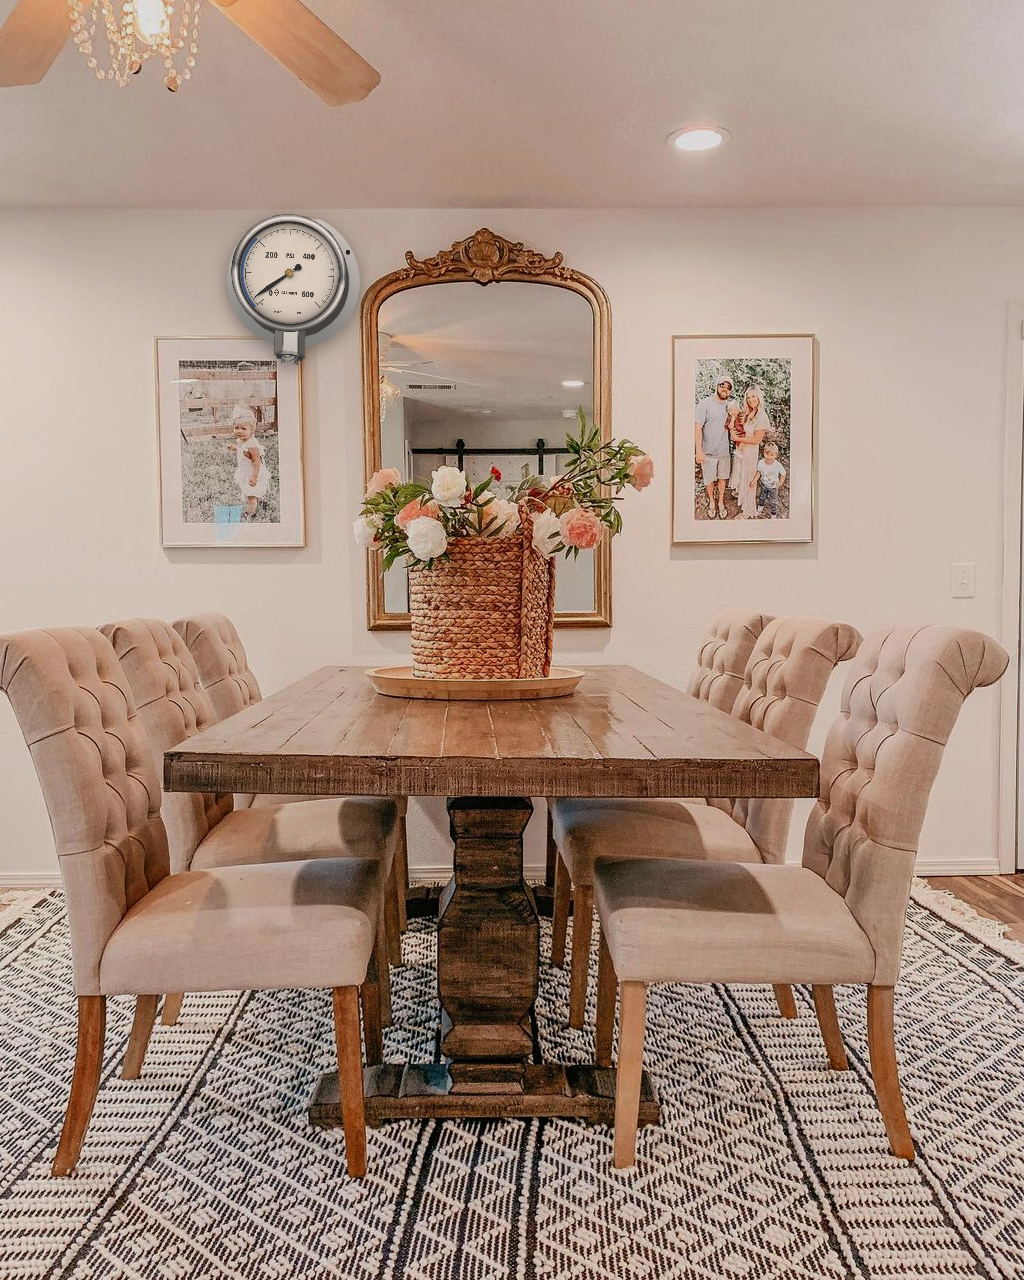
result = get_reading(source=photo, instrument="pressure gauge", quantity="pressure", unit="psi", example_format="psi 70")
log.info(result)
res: psi 20
